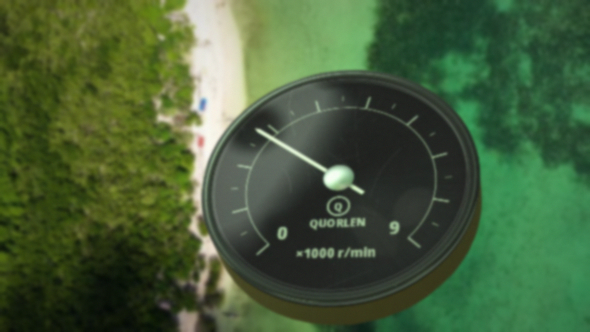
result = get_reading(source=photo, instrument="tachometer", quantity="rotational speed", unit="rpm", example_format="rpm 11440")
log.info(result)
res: rpm 2750
